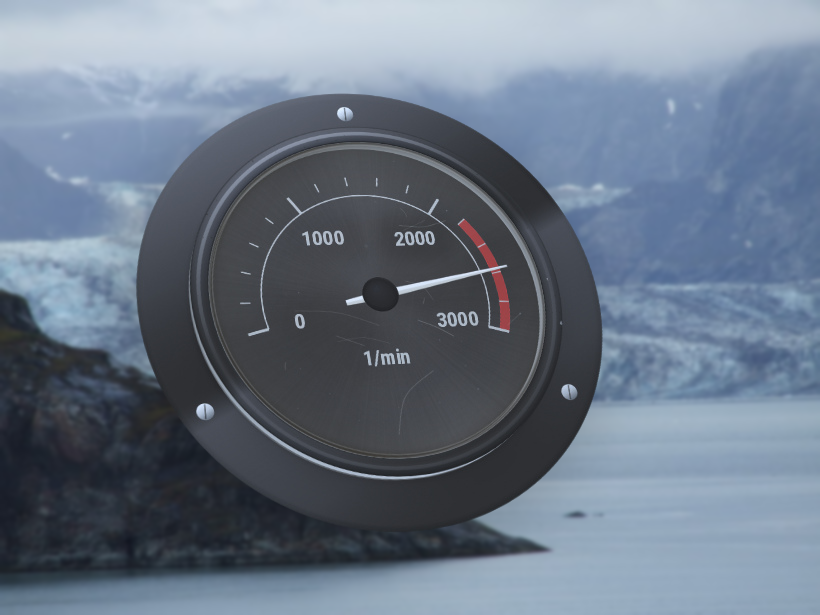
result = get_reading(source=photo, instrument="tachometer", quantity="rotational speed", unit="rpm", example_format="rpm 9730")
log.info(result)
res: rpm 2600
